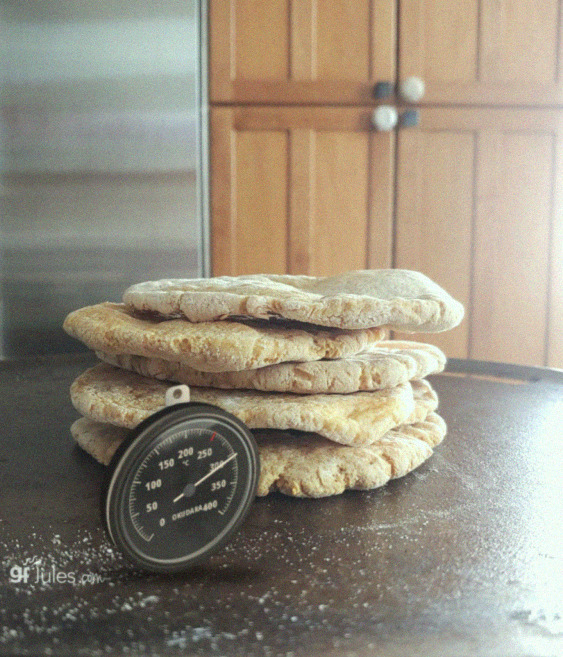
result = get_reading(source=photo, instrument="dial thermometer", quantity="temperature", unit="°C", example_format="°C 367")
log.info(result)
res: °C 300
